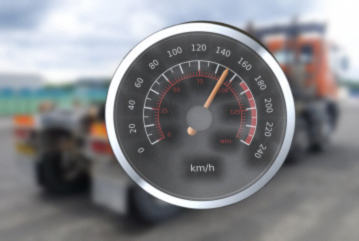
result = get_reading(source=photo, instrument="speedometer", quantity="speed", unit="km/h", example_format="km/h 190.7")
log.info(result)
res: km/h 150
